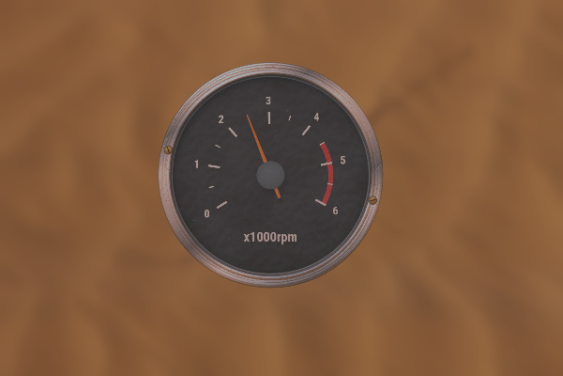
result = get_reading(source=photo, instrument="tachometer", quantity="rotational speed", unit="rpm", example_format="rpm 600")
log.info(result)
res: rpm 2500
